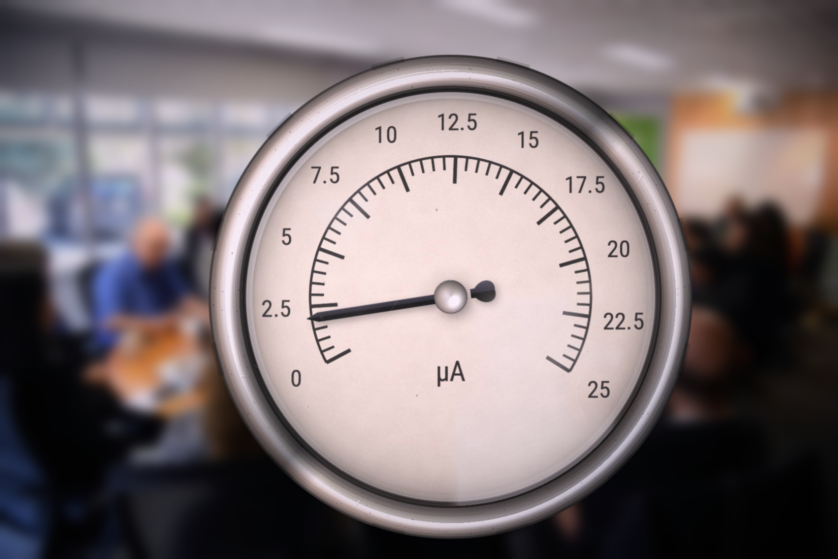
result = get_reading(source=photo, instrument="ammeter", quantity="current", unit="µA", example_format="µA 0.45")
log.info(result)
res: µA 2
